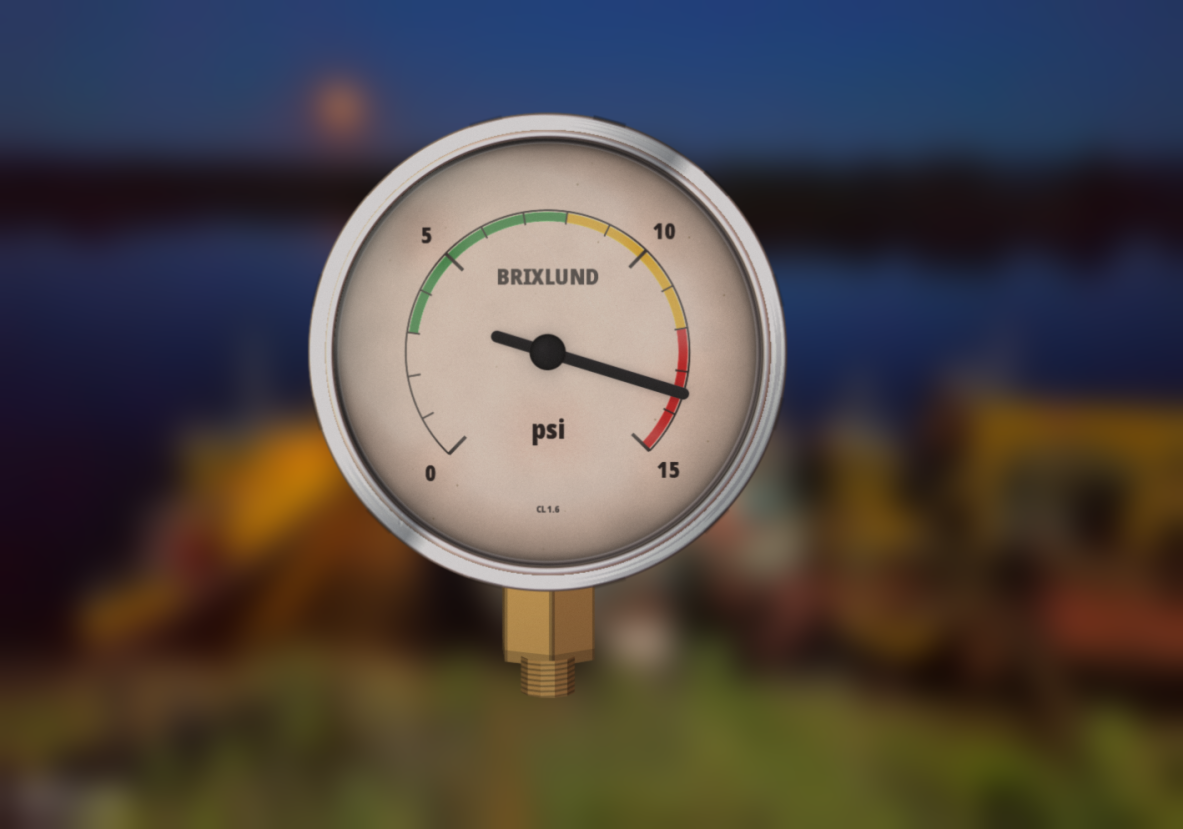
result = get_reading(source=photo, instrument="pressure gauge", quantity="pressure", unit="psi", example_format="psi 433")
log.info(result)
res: psi 13.5
